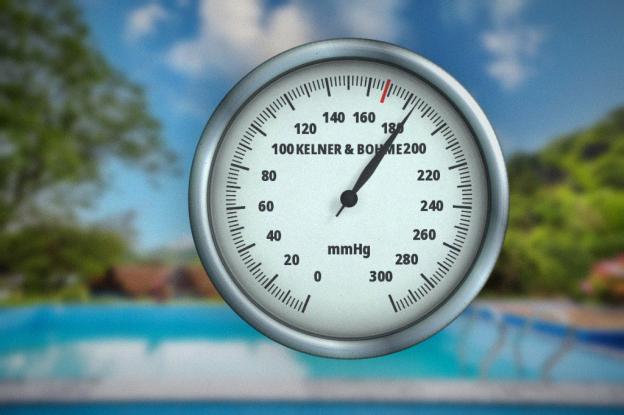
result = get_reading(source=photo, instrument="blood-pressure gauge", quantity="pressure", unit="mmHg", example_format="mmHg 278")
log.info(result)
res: mmHg 184
